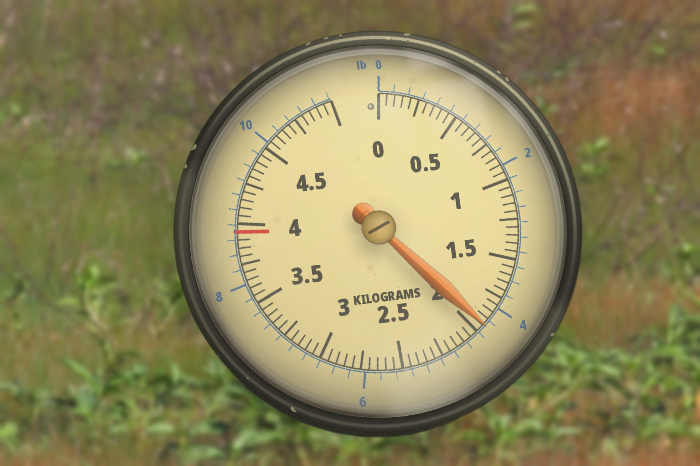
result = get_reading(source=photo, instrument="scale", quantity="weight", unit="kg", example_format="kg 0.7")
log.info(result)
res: kg 1.95
